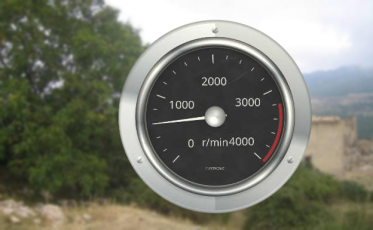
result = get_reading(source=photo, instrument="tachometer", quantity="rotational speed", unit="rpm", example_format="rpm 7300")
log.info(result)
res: rpm 600
